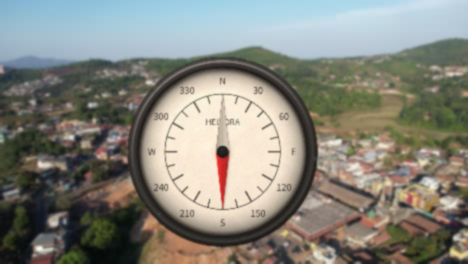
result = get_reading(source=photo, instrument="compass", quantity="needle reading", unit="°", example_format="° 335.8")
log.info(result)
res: ° 180
